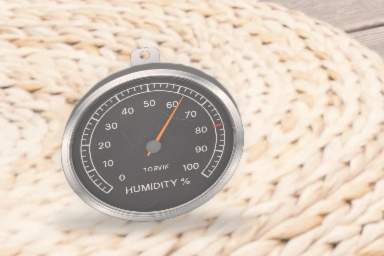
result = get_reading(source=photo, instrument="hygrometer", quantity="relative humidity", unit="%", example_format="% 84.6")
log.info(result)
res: % 62
